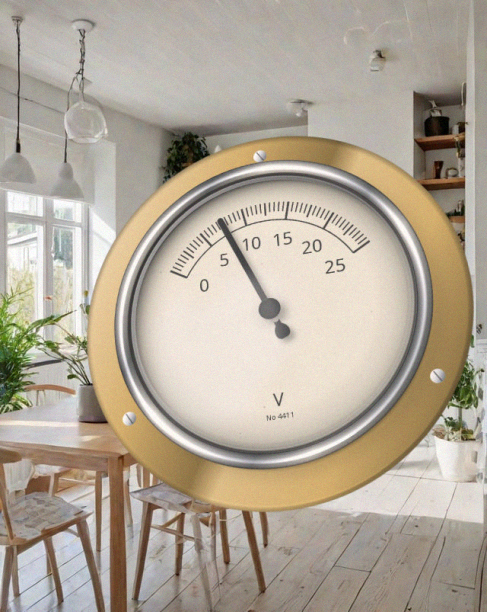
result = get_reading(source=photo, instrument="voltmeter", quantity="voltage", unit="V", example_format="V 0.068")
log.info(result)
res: V 7.5
